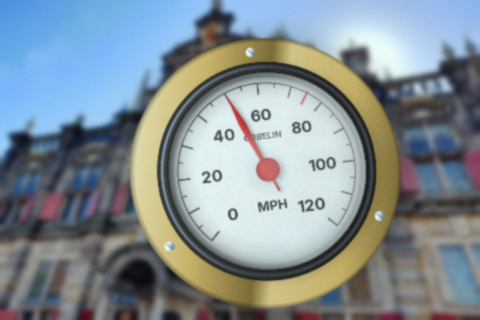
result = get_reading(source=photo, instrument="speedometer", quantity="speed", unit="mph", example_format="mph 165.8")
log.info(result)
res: mph 50
